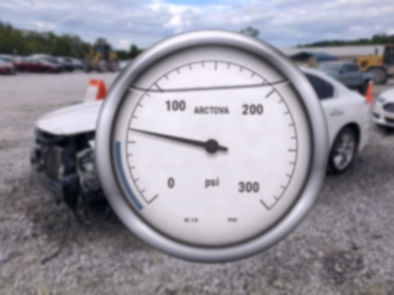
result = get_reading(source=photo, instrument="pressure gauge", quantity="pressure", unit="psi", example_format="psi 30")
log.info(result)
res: psi 60
